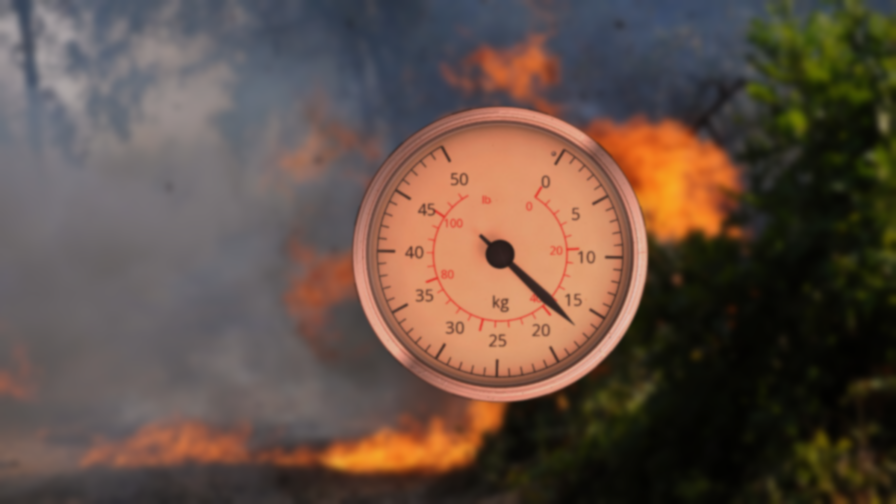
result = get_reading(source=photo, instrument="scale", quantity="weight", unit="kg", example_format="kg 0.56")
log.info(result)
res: kg 17
